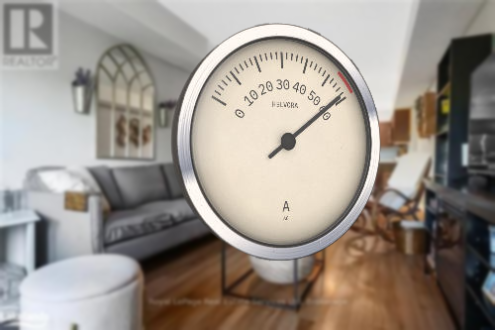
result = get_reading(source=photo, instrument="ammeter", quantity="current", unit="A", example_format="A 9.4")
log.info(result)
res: A 58
